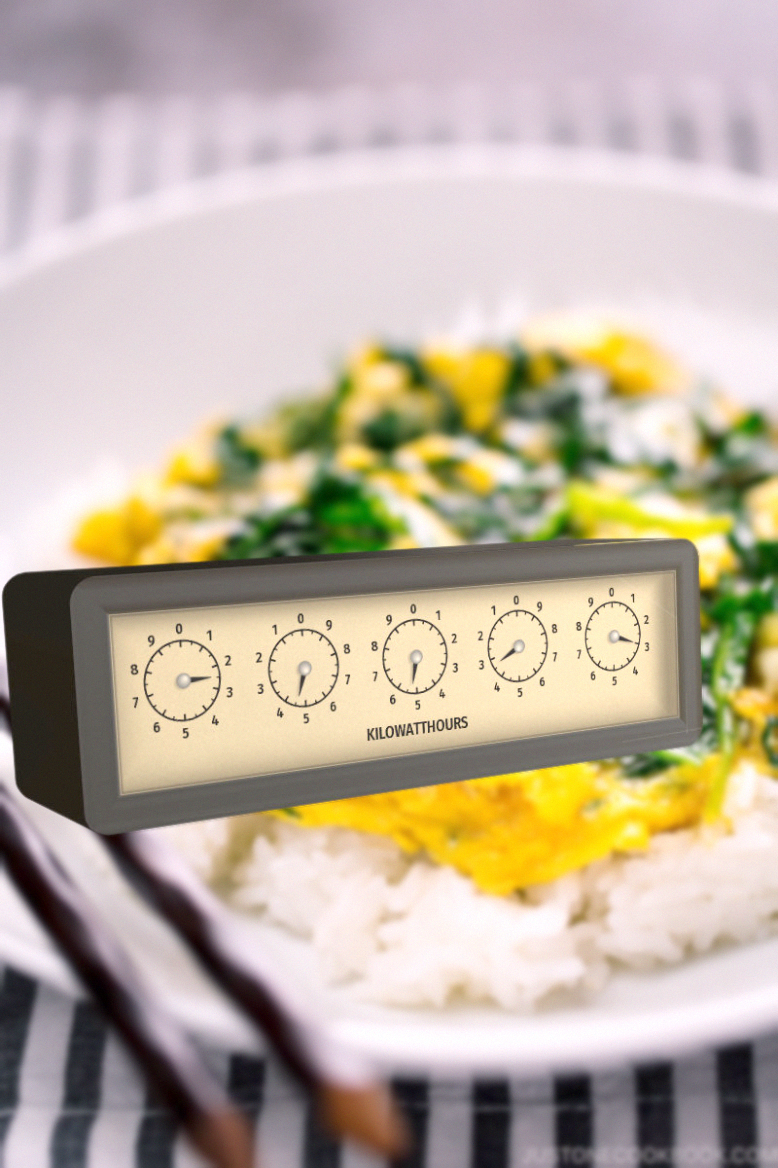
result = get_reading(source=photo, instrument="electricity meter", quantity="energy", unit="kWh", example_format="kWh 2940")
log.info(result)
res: kWh 24533
